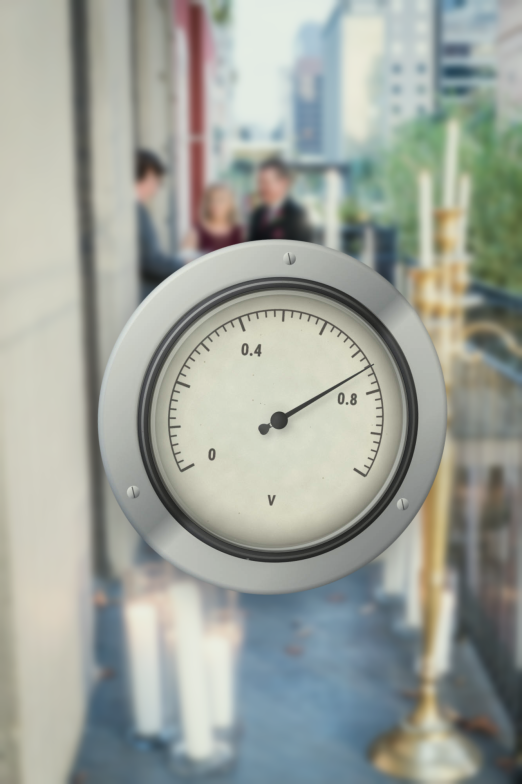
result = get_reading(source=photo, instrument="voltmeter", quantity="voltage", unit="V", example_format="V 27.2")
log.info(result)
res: V 0.74
